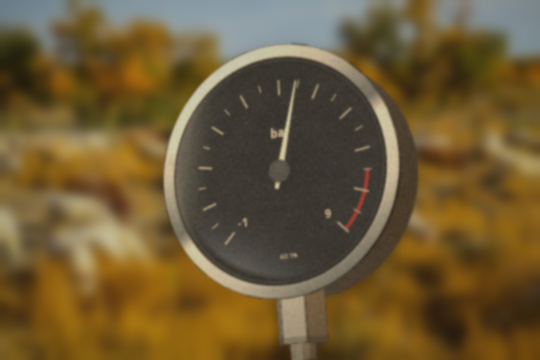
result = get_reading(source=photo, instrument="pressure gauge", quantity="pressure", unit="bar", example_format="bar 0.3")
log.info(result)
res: bar 4.5
